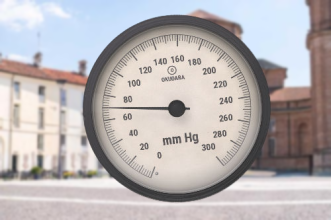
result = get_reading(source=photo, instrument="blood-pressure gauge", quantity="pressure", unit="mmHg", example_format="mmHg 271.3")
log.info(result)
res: mmHg 70
